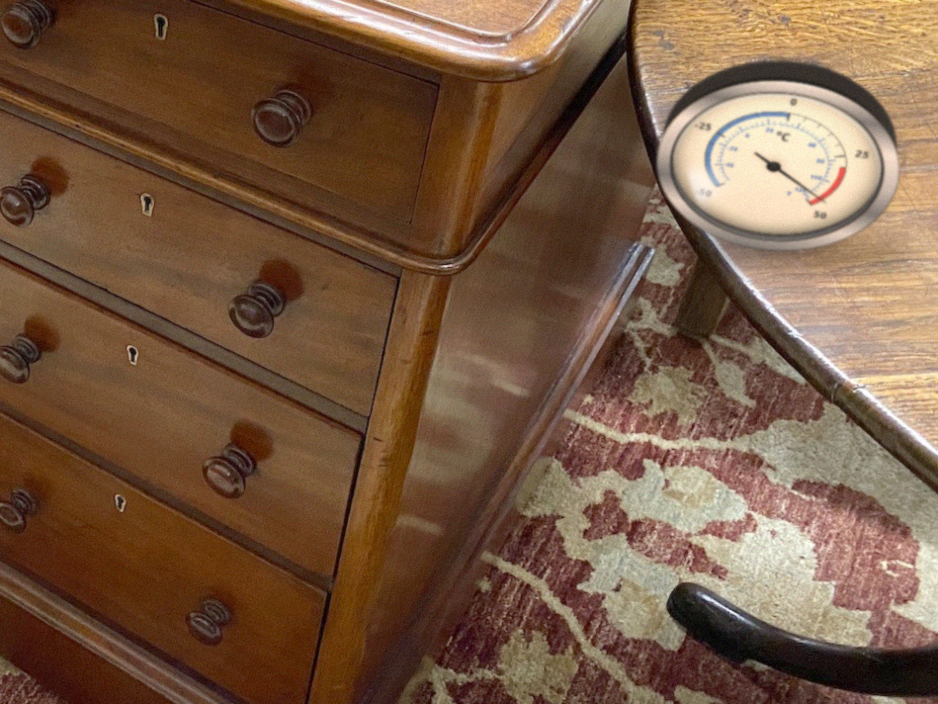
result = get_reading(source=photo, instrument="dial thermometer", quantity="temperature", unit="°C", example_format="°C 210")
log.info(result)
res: °C 45
